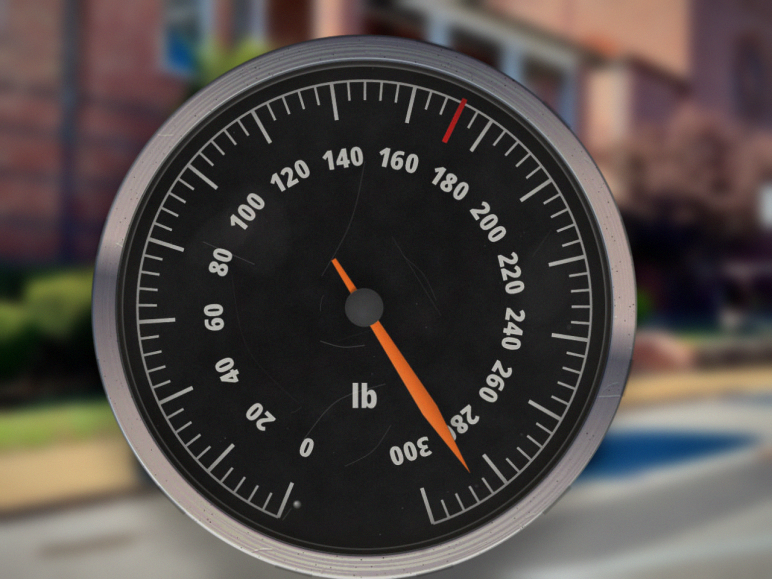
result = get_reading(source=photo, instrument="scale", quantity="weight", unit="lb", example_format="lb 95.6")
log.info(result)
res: lb 286
